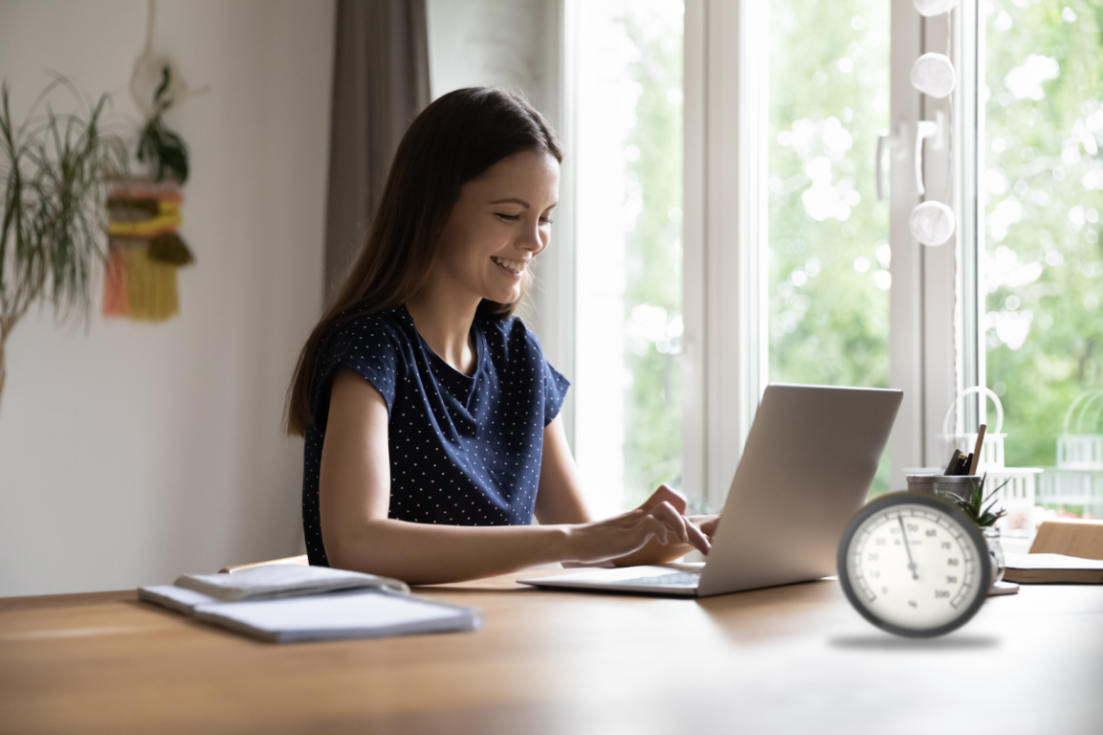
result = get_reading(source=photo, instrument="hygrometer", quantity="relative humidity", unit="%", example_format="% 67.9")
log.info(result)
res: % 45
